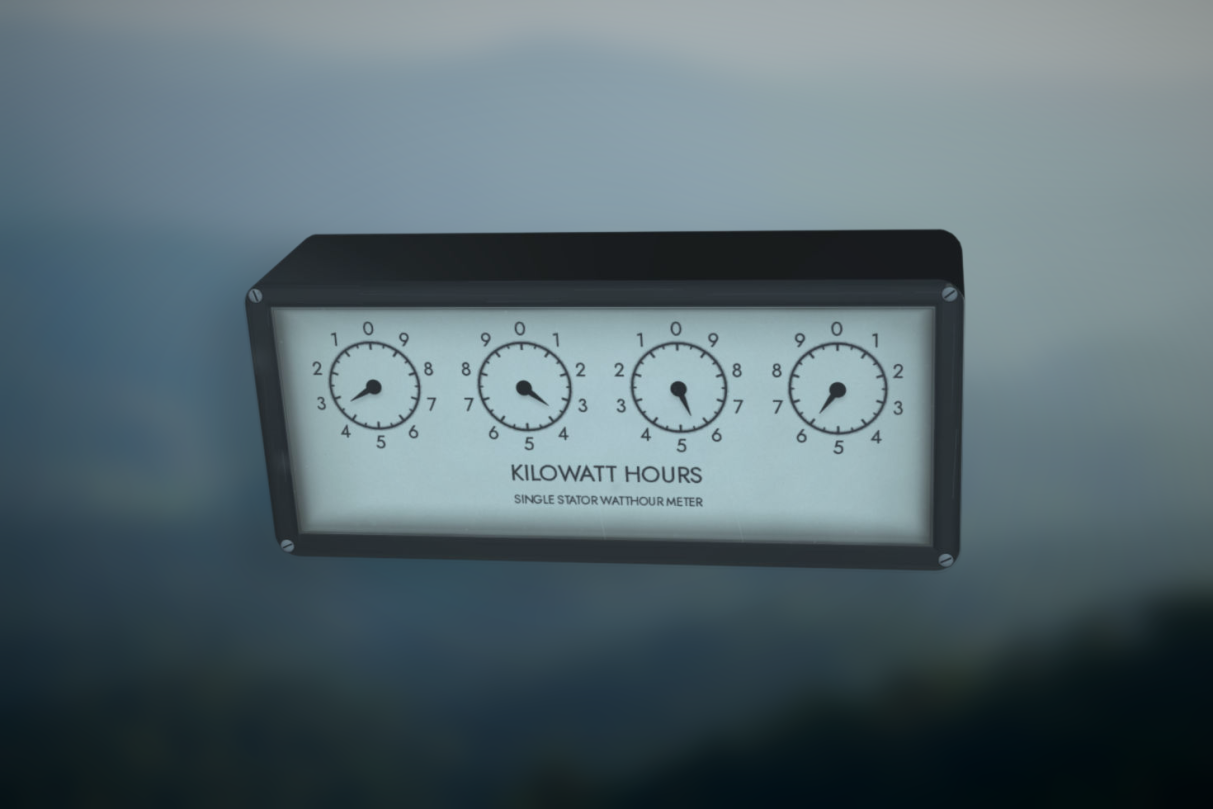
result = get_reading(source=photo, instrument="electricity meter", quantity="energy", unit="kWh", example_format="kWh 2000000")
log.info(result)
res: kWh 3356
